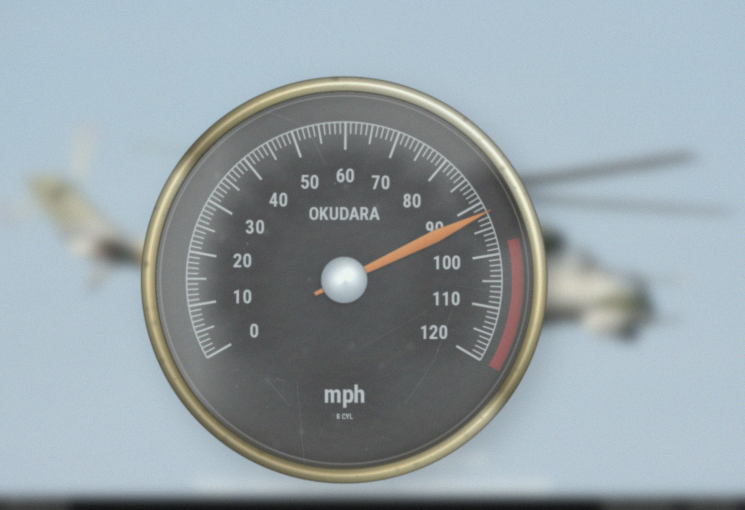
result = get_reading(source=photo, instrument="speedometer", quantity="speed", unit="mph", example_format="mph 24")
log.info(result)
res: mph 92
